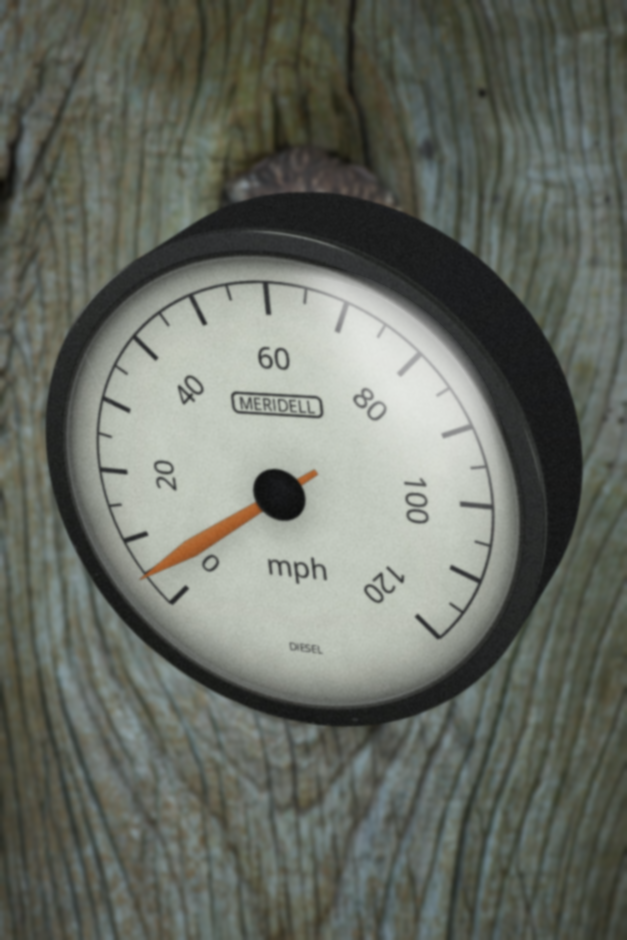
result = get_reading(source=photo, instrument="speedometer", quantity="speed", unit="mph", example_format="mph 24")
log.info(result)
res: mph 5
